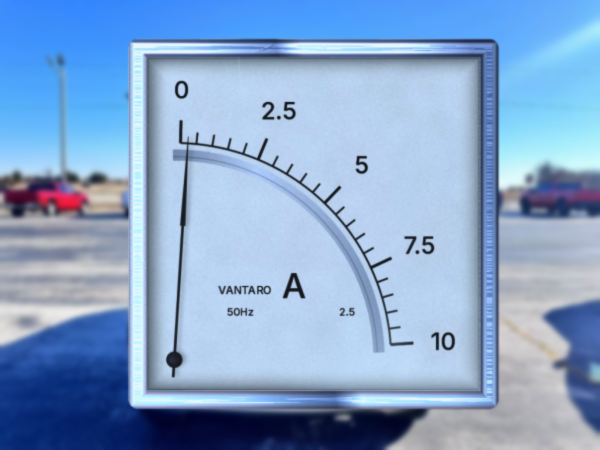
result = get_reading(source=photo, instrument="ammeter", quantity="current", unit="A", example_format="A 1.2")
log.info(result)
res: A 0.25
